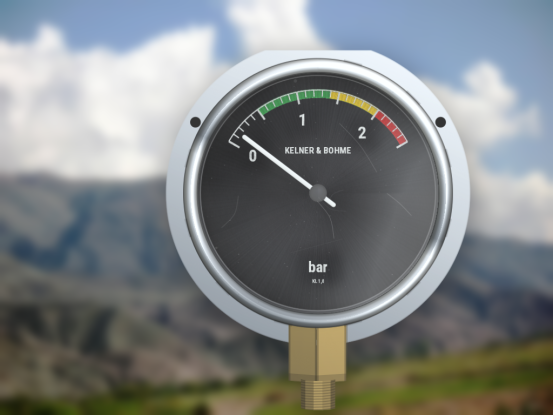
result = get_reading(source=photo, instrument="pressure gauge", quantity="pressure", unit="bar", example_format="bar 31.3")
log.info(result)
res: bar 0.15
